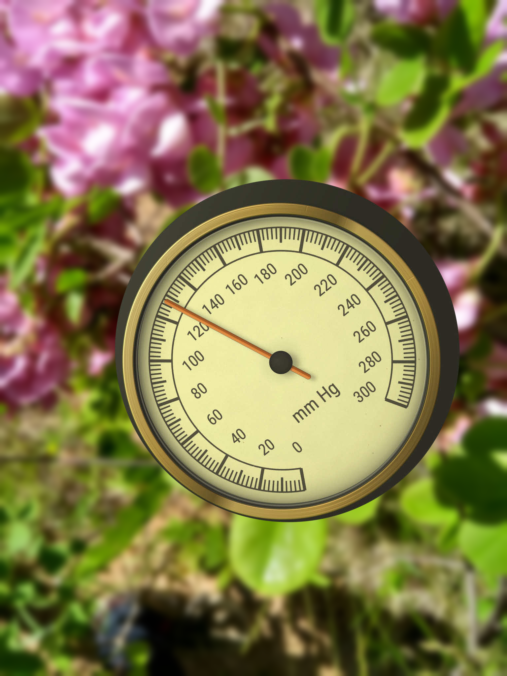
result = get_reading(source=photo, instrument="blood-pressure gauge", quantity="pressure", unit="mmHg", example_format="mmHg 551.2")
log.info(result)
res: mmHg 128
